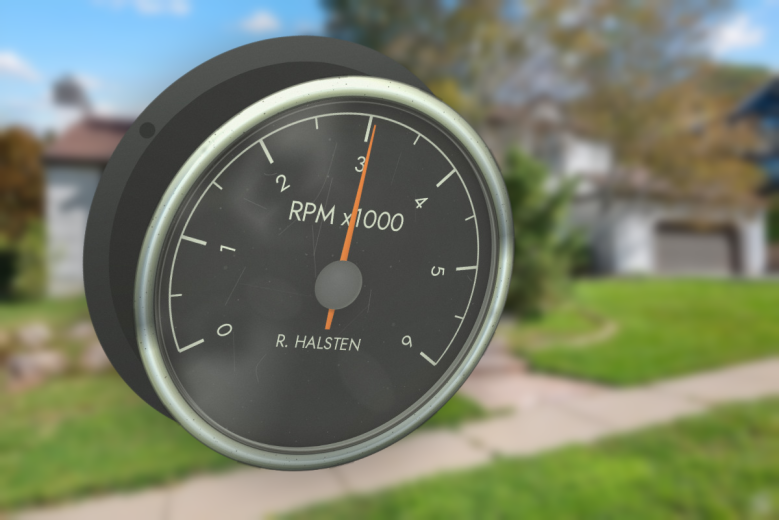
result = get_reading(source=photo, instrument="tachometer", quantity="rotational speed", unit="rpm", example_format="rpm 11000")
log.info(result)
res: rpm 3000
